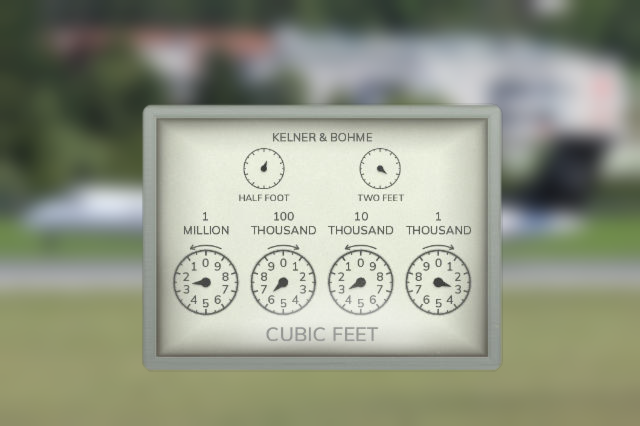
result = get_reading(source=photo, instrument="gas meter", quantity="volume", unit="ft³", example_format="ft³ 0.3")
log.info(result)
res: ft³ 263300
